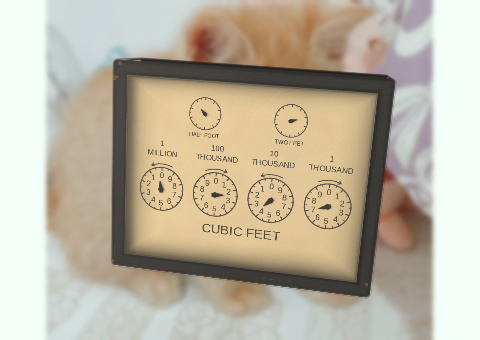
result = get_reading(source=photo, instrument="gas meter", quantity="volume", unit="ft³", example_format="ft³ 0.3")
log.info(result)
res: ft³ 23700
